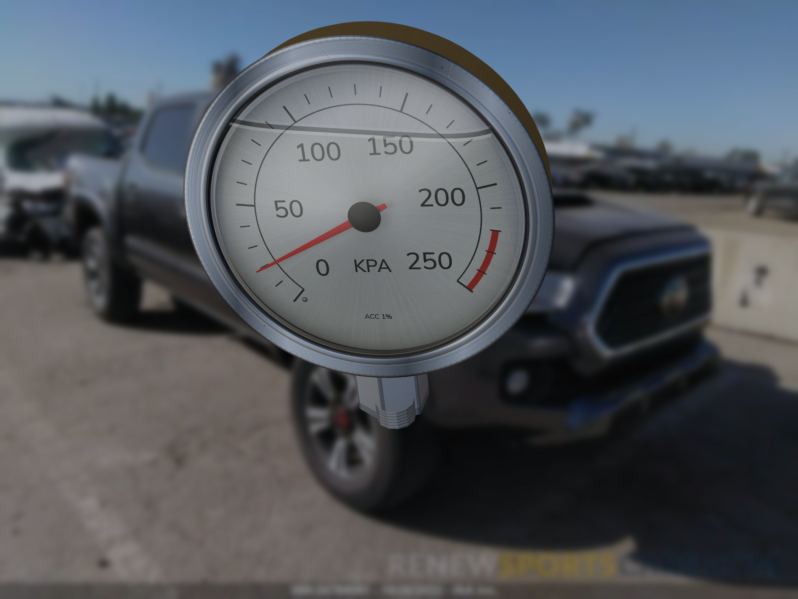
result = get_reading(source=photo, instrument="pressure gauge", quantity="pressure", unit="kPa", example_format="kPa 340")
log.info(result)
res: kPa 20
